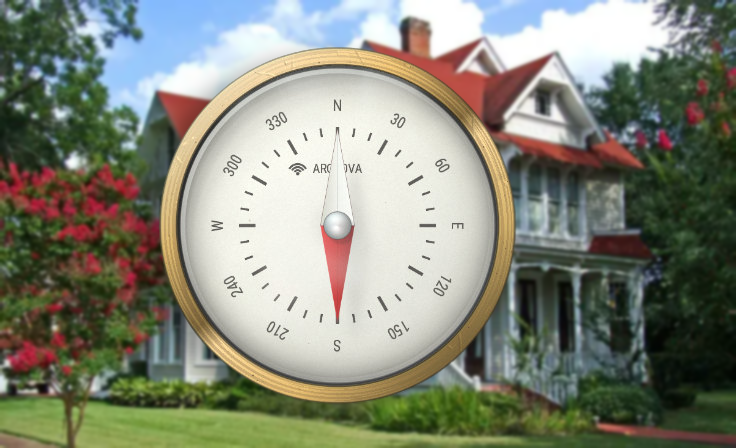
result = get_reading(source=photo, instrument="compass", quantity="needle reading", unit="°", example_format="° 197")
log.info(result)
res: ° 180
